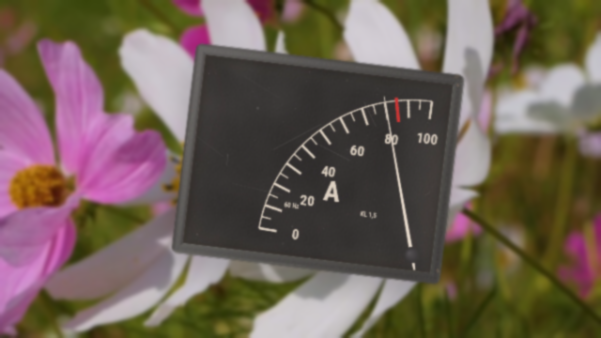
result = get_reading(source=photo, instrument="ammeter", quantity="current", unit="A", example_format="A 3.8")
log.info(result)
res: A 80
